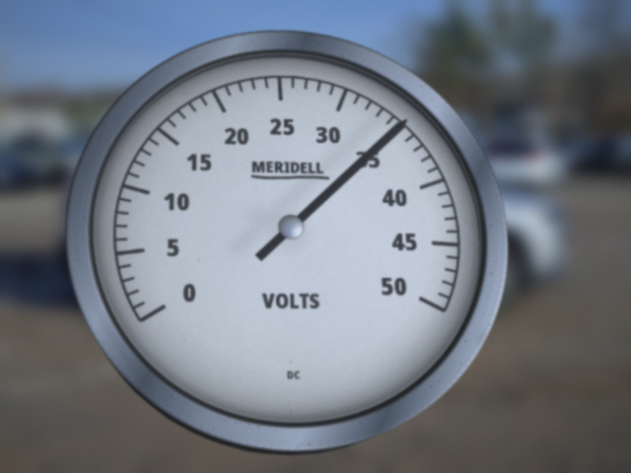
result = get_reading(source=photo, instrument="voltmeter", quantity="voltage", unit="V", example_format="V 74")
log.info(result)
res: V 35
